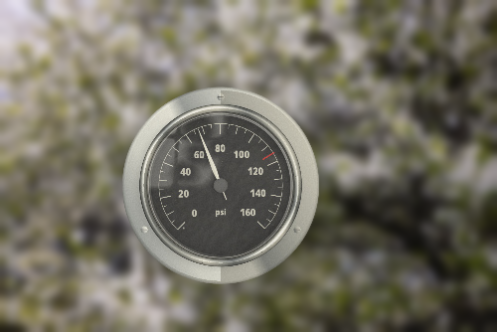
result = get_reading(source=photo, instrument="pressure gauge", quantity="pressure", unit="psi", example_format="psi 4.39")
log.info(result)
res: psi 67.5
